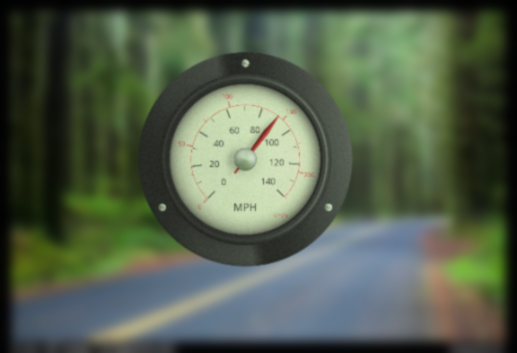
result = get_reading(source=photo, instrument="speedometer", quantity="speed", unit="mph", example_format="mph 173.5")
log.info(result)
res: mph 90
